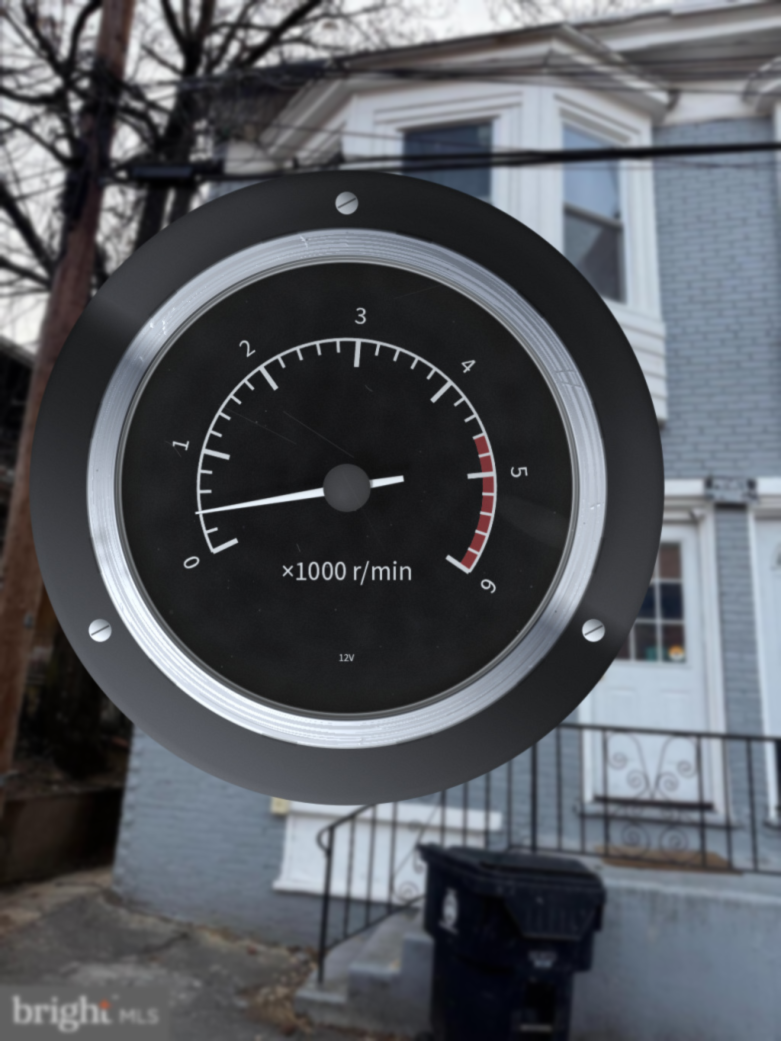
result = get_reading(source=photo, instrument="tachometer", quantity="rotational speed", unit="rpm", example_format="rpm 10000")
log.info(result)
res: rpm 400
